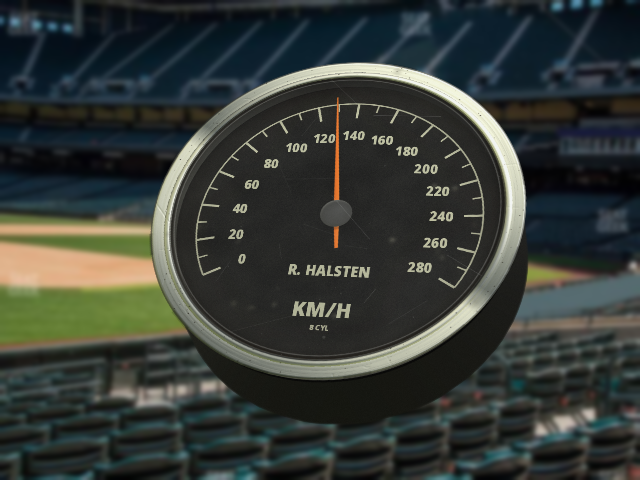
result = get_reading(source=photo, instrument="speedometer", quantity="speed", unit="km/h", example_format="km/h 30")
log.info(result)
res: km/h 130
